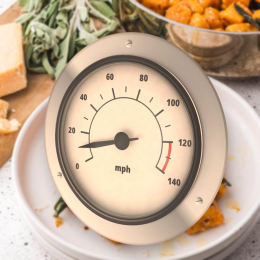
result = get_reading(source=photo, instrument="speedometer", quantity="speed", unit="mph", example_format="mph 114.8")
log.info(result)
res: mph 10
